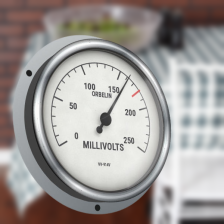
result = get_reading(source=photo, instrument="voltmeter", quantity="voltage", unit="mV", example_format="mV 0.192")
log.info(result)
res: mV 160
